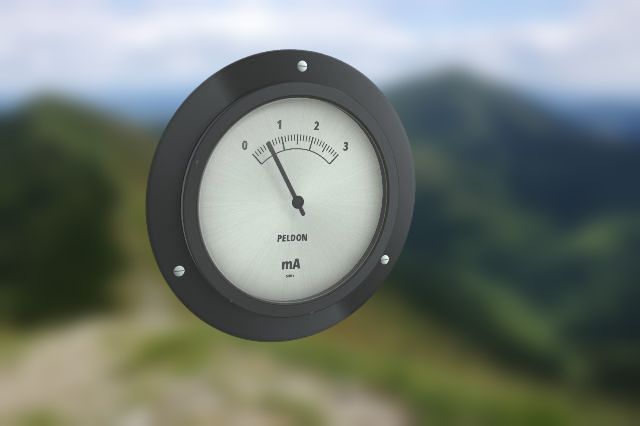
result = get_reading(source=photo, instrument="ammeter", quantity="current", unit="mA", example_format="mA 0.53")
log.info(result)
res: mA 0.5
